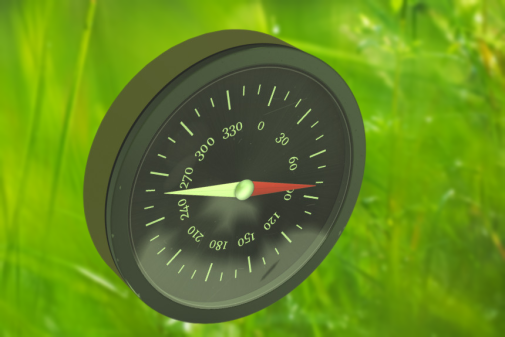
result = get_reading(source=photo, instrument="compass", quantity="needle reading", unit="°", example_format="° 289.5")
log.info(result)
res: ° 80
